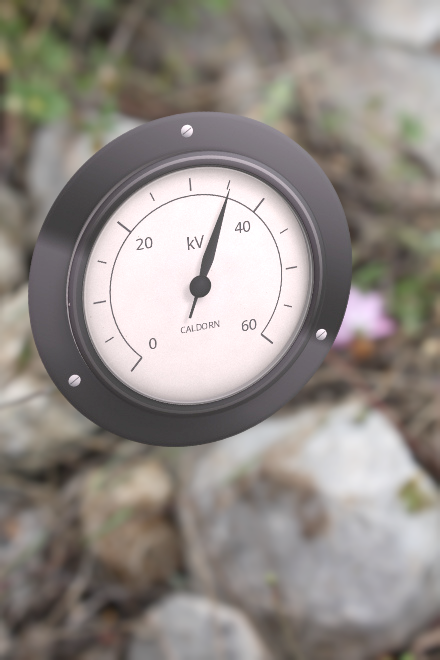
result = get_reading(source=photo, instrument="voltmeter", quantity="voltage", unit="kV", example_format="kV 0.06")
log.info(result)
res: kV 35
